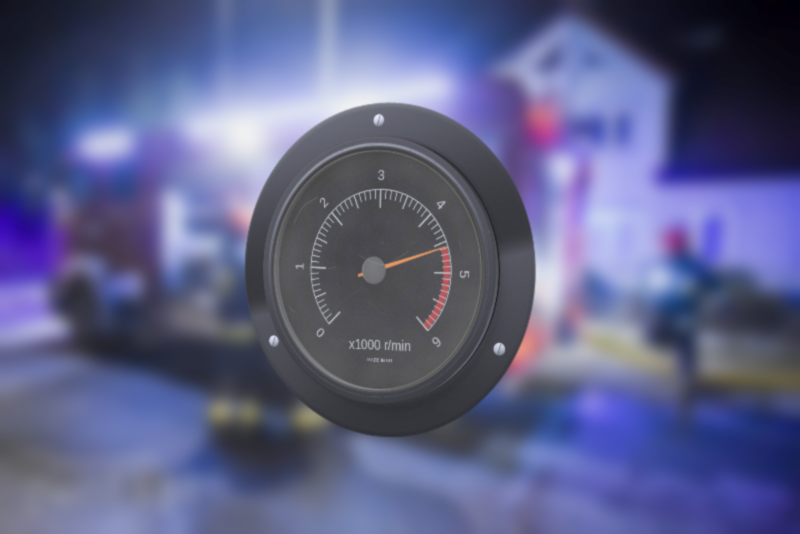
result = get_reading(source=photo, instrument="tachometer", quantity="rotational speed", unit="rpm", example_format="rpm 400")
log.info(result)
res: rpm 4600
